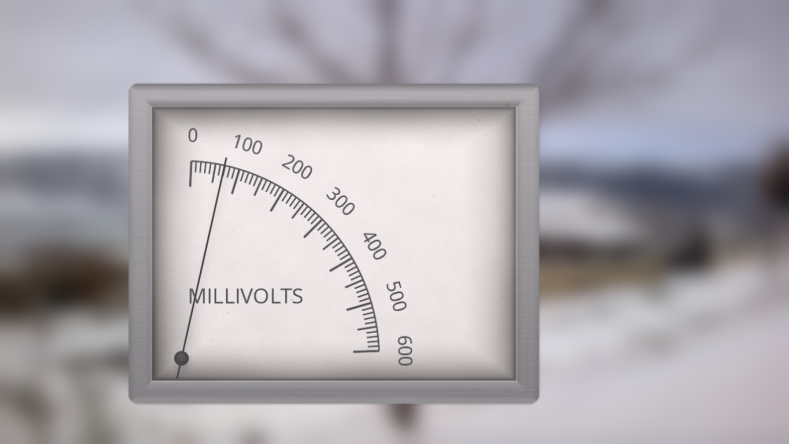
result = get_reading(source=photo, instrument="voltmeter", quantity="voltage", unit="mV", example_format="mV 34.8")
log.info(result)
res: mV 70
